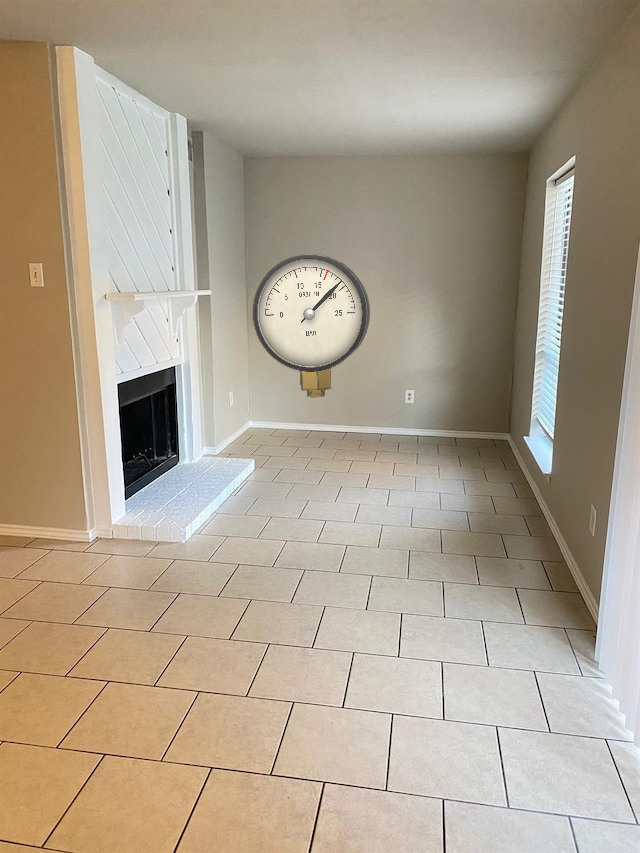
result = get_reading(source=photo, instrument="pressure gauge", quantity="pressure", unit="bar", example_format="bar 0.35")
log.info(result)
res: bar 19
